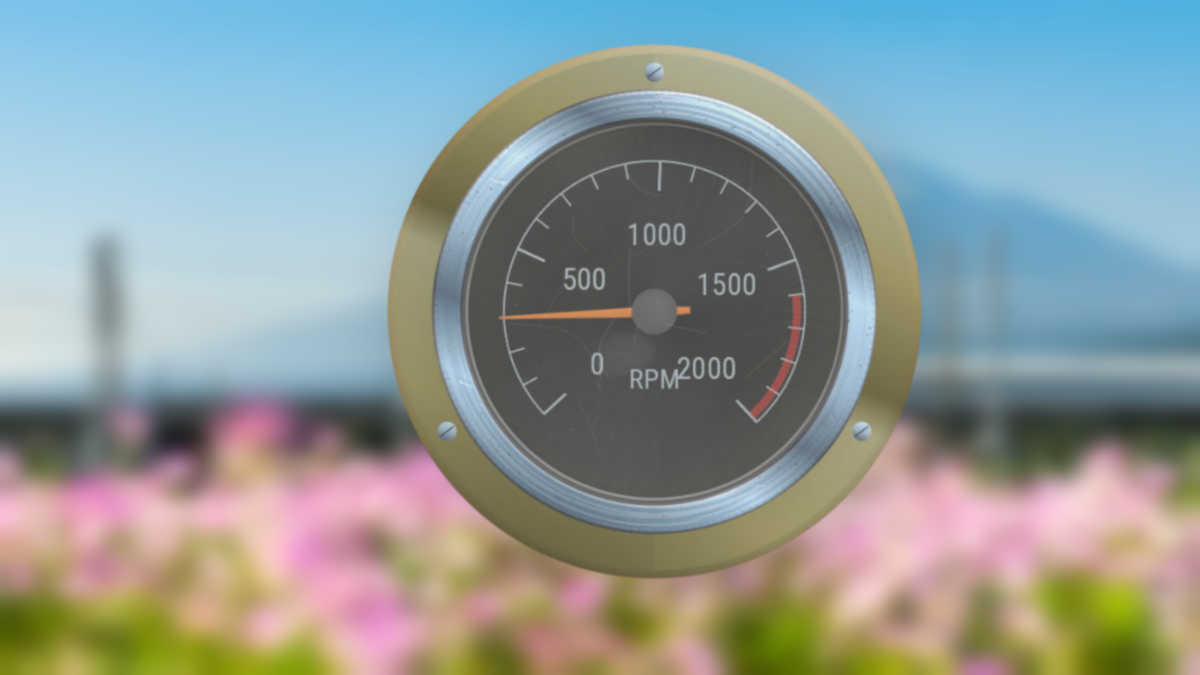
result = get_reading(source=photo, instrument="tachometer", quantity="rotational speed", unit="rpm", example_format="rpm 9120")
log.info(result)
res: rpm 300
